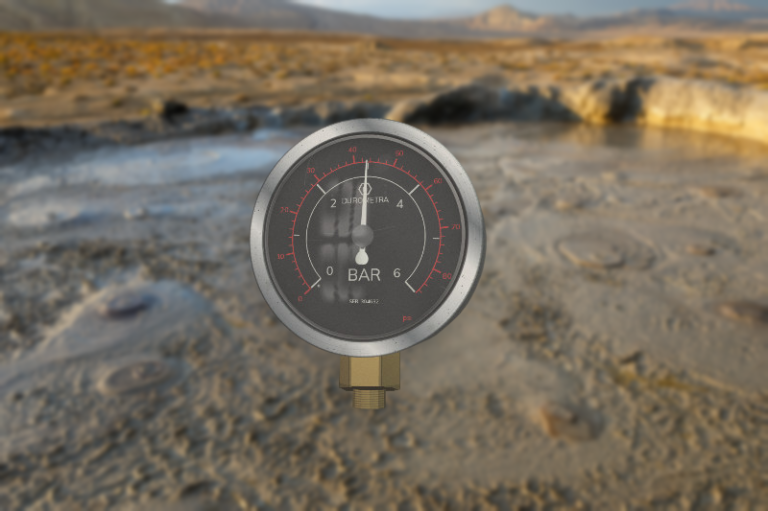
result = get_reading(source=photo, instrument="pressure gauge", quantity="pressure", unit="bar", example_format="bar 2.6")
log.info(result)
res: bar 3
